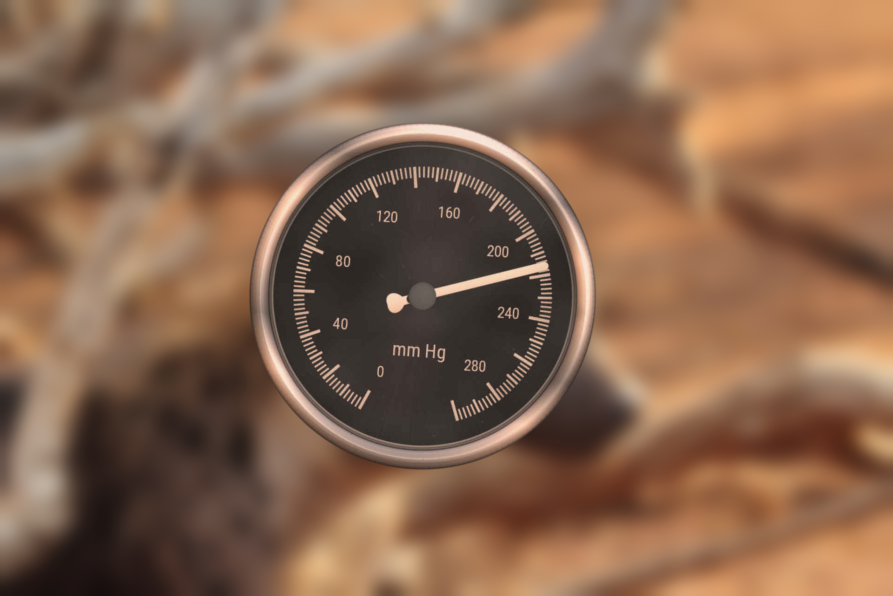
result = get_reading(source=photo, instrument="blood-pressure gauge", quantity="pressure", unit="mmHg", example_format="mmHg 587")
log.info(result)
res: mmHg 216
